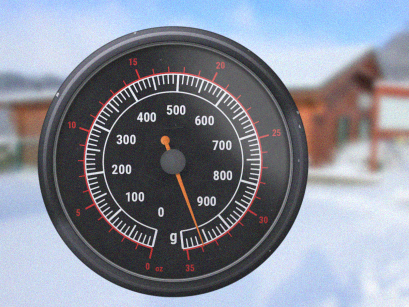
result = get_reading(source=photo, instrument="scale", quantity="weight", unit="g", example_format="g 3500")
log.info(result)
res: g 960
